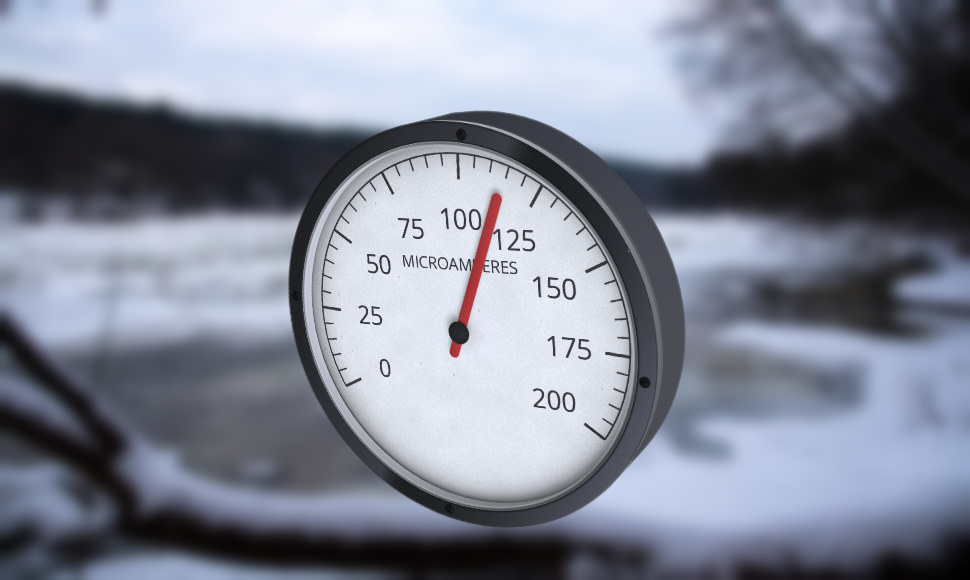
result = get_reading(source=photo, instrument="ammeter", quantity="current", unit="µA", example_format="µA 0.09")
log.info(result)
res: µA 115
